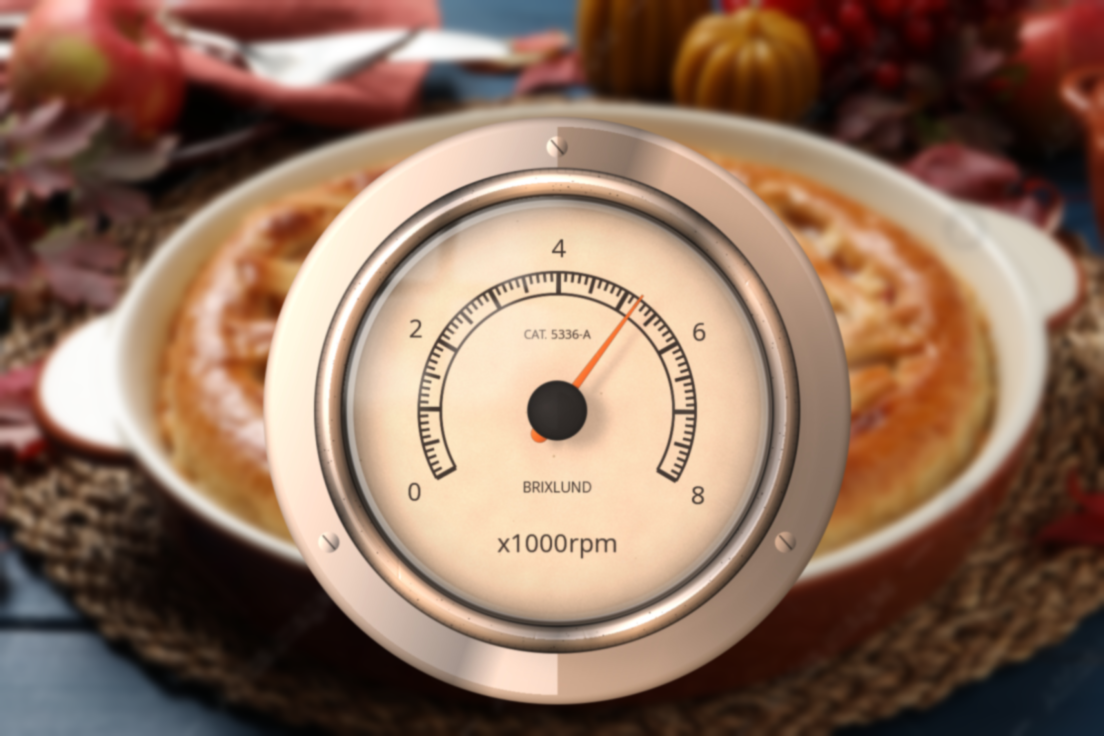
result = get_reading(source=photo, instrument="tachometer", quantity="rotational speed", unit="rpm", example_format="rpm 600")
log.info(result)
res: rpm 5200
